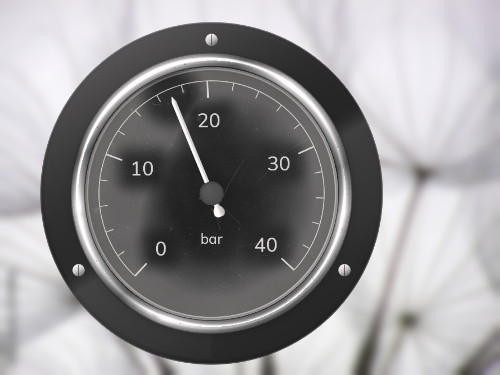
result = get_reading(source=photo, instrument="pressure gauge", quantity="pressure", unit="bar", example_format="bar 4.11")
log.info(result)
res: bar 17
